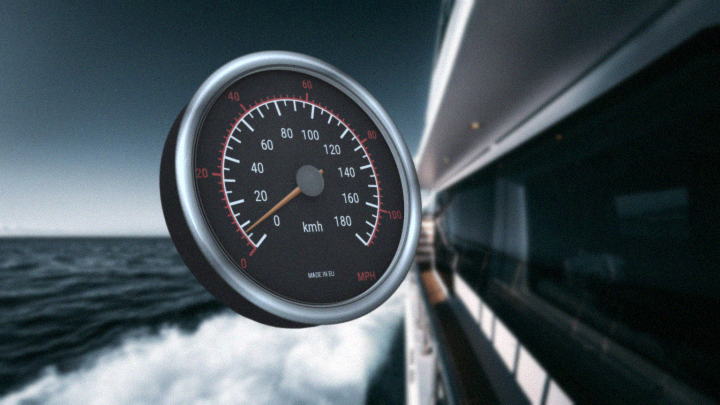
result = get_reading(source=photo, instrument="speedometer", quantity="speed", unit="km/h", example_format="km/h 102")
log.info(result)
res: km/h 7.5
